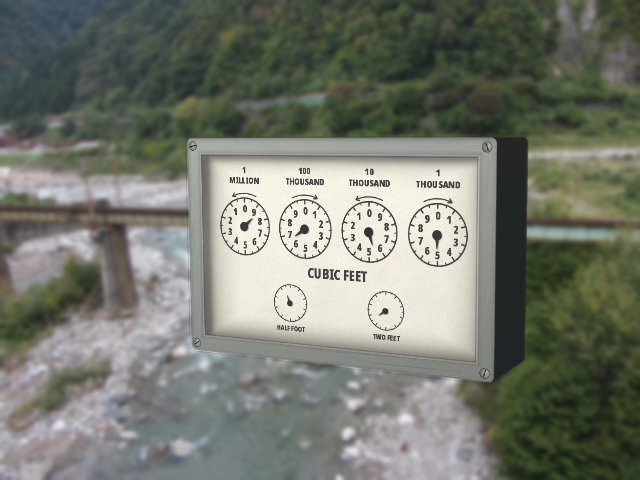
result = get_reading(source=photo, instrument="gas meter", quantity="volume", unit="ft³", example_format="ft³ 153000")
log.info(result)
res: ft³ 865500
